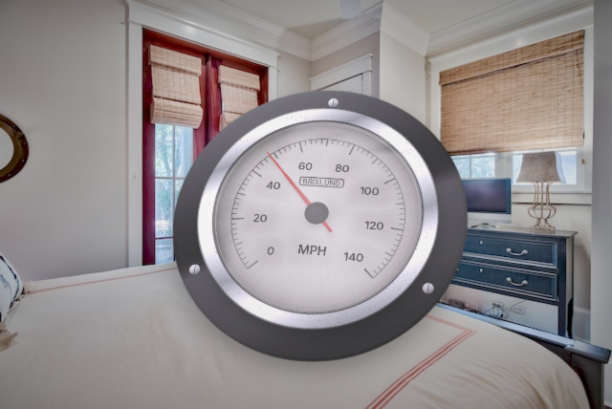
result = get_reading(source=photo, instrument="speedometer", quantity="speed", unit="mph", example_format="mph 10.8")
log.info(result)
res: mph 48
